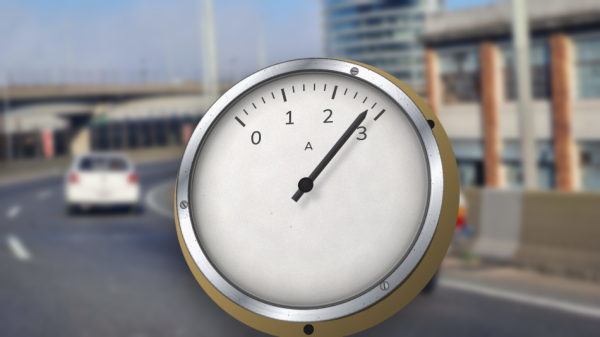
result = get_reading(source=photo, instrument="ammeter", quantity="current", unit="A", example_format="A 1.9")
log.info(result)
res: A 2.8
